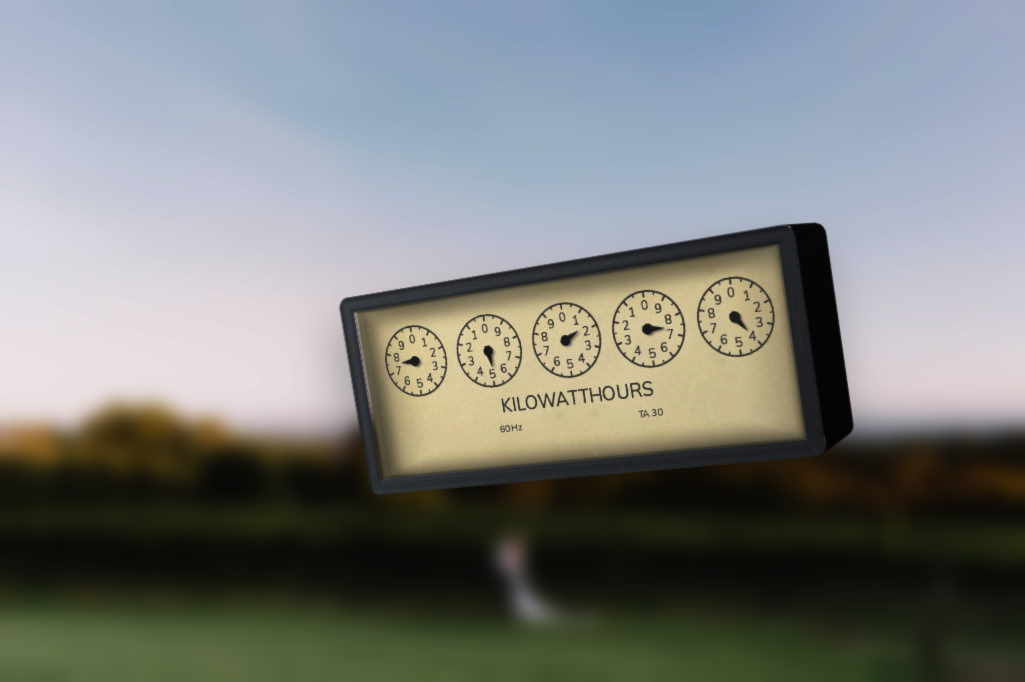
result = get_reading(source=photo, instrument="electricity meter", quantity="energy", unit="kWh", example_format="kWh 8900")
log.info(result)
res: kWh 75174
